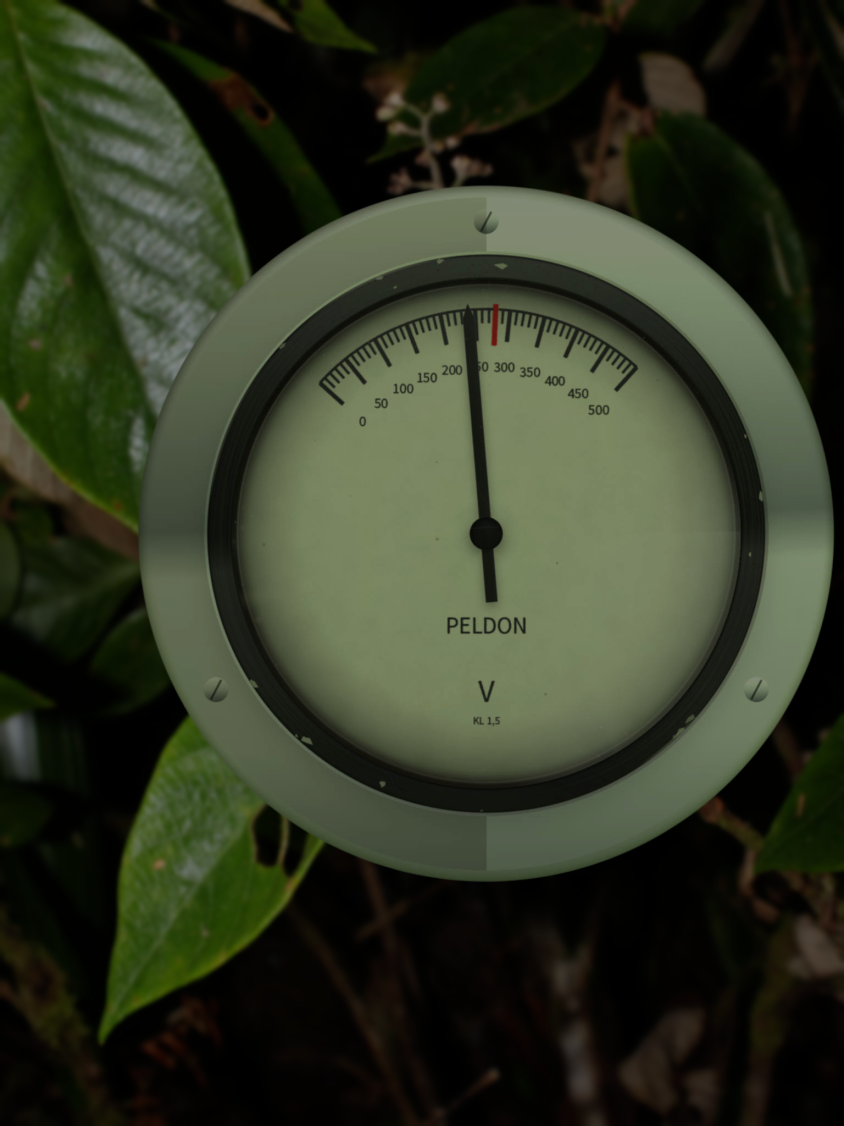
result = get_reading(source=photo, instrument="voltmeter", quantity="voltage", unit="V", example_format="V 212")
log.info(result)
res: V 240
